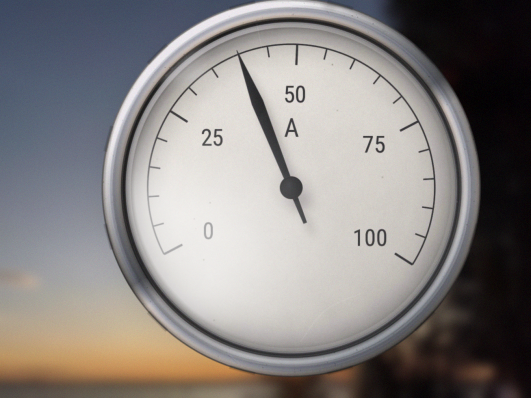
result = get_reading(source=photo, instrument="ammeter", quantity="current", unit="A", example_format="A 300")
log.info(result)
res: A 40
